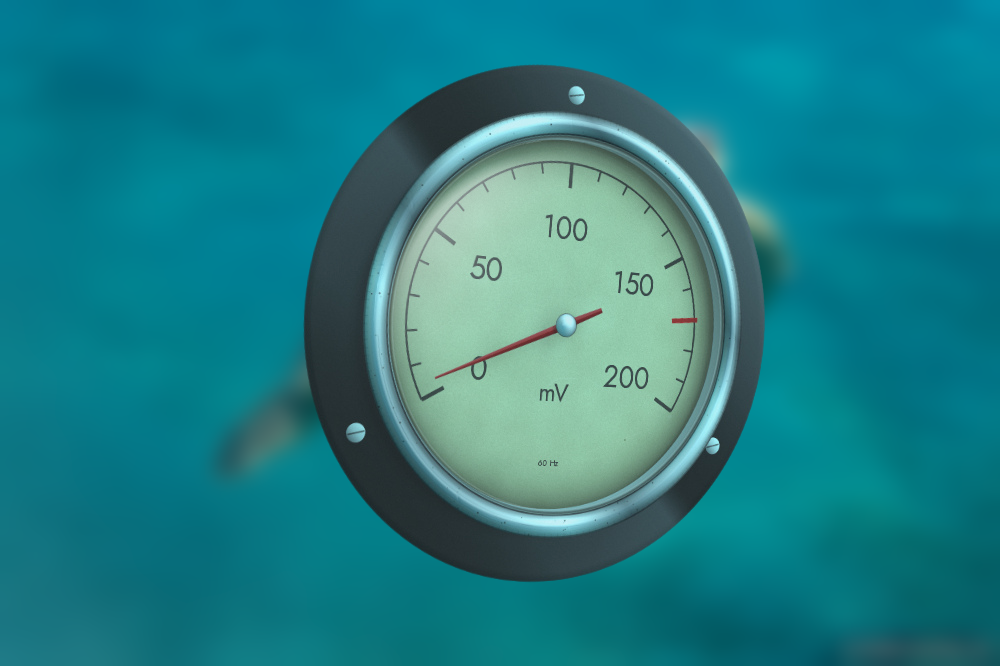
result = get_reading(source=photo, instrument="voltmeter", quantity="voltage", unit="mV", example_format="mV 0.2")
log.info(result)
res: mV 5
